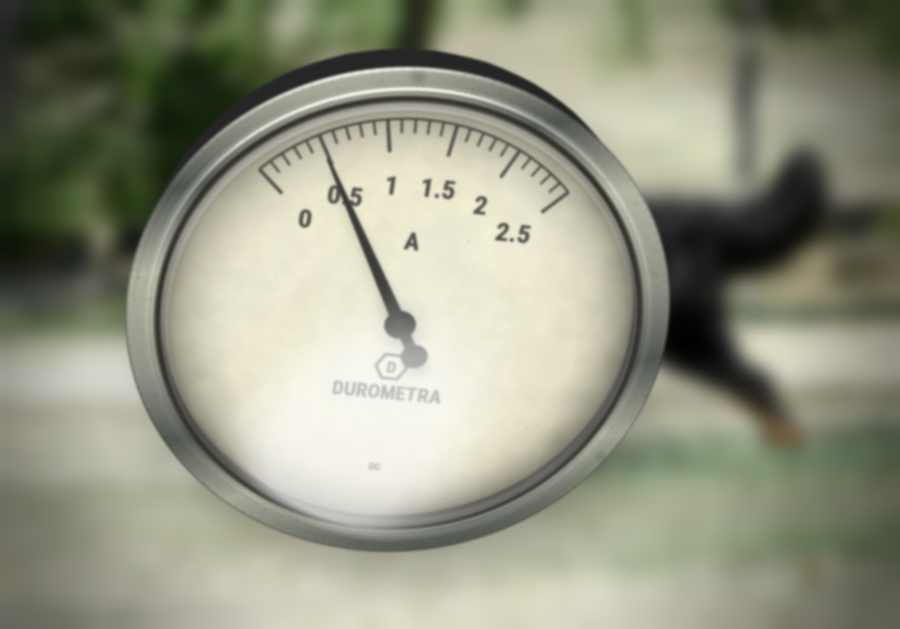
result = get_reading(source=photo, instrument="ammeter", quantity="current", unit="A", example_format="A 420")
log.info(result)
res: A 0.5
